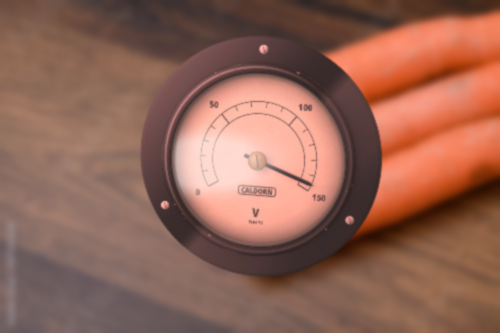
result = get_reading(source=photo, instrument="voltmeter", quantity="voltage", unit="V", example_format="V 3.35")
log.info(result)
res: V 145
